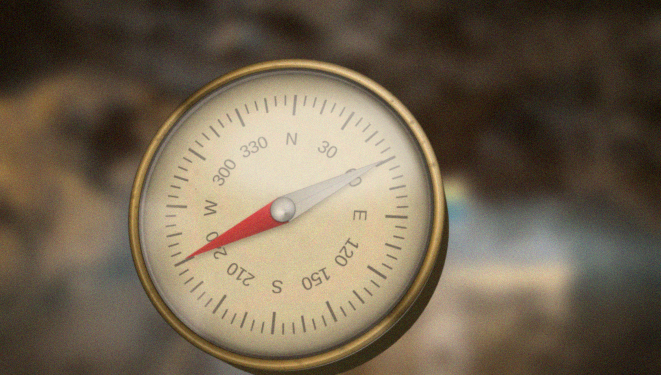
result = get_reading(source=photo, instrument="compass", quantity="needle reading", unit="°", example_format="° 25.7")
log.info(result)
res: ° 240
